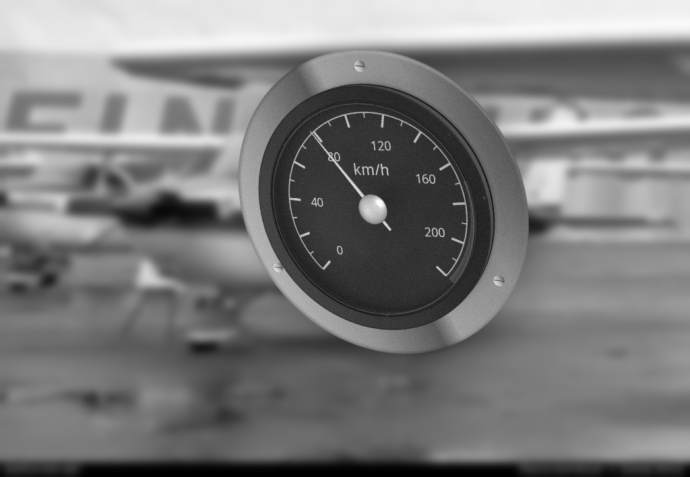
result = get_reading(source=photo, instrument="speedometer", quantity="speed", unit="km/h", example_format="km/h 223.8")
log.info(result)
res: km/h 80
